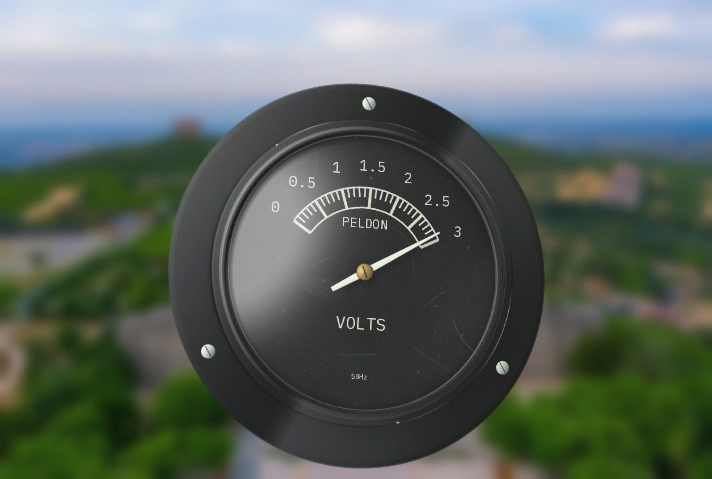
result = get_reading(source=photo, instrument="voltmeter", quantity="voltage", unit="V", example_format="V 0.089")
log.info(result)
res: V 2.9
